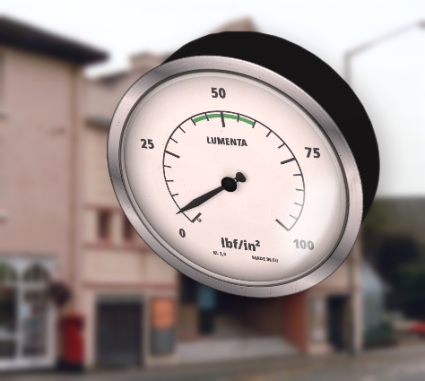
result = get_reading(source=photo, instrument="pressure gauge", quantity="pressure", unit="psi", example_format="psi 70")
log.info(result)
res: psi 5
